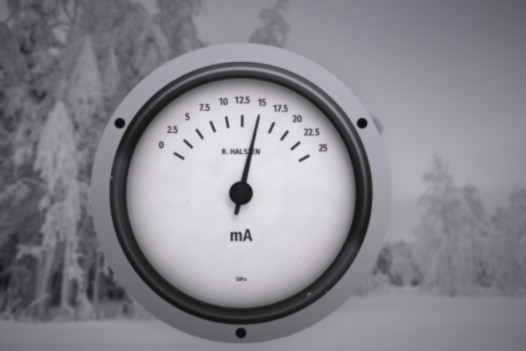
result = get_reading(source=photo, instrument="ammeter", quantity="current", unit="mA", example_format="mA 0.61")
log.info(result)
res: mA 15
